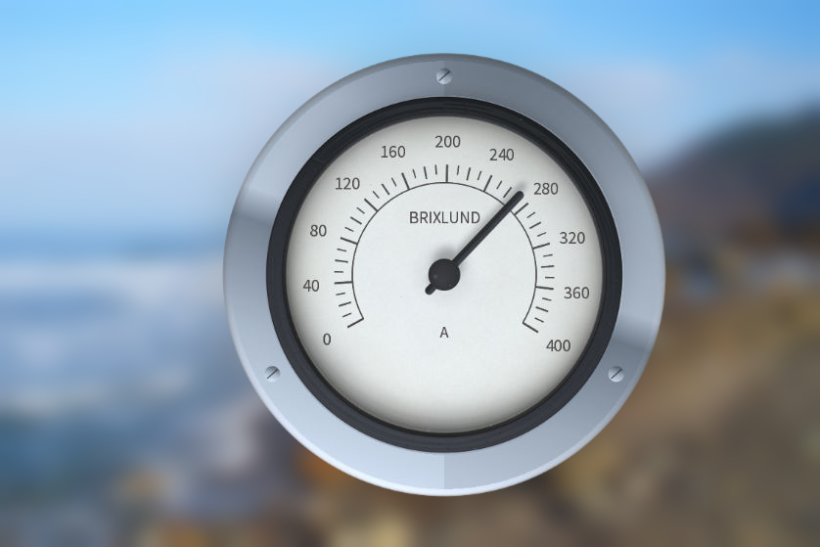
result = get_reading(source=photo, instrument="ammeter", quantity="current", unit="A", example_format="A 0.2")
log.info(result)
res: A 270
